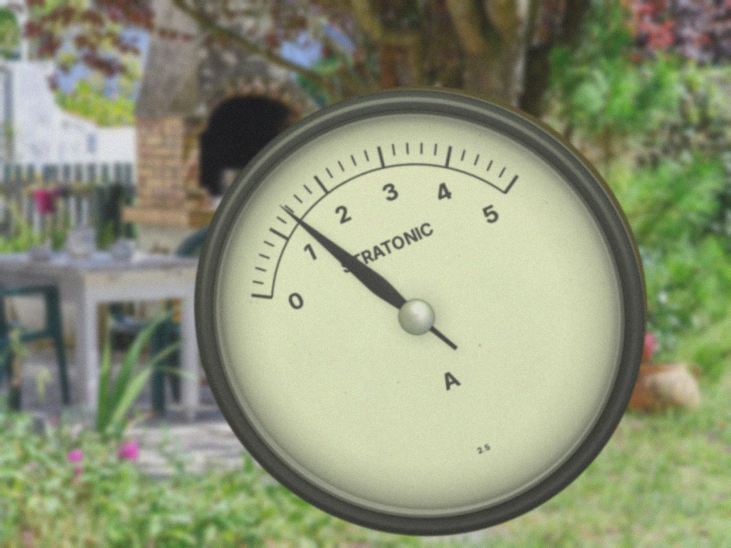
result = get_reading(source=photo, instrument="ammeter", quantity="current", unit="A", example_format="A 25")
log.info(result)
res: A 1.4
